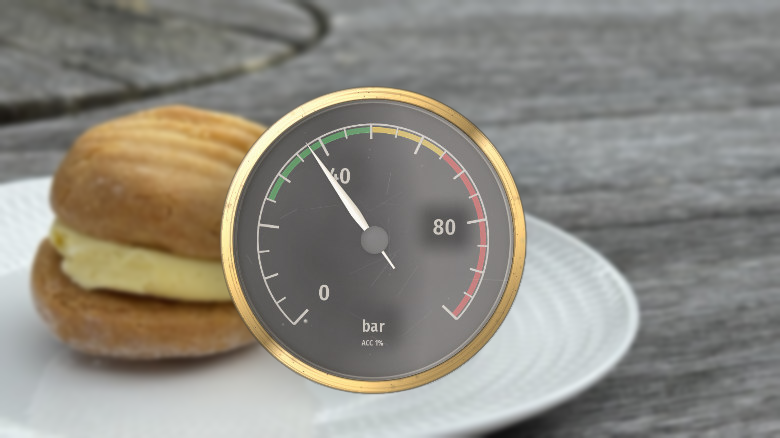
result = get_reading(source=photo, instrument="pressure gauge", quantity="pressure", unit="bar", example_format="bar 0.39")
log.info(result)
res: bar 37.5
